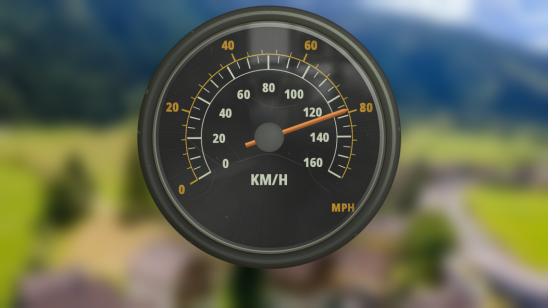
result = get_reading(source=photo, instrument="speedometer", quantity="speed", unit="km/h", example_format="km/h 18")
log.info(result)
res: km/h 127.5
